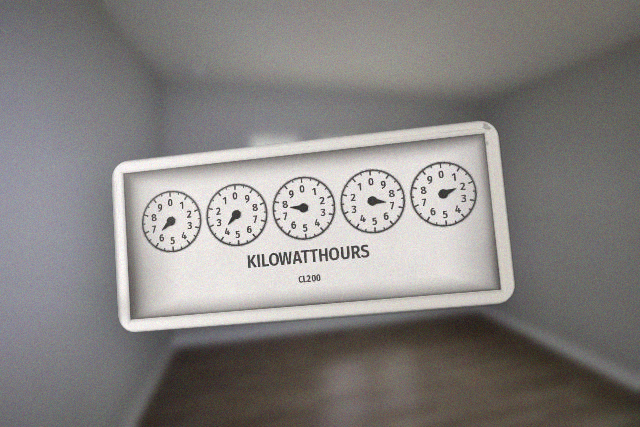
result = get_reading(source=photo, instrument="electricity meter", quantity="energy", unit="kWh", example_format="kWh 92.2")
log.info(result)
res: kWh 63772
